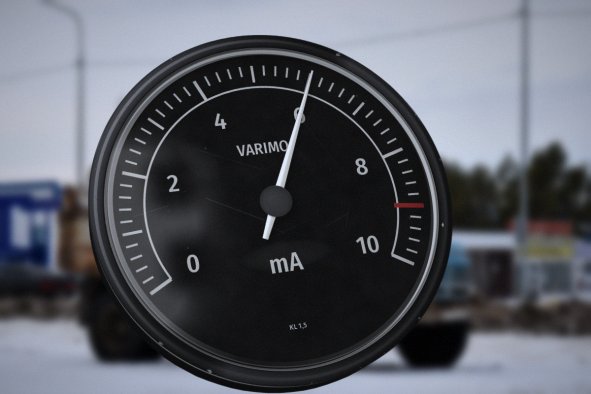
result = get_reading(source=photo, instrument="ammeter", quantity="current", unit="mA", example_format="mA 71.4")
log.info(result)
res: mA 6
